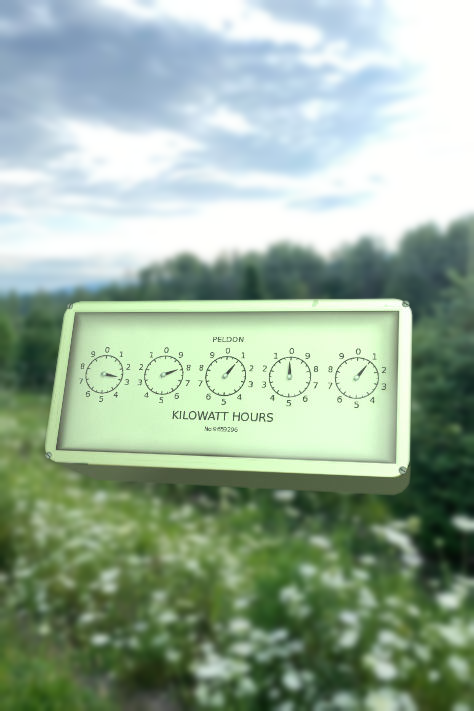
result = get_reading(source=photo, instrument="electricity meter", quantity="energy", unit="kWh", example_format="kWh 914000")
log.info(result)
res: kWh 28101
